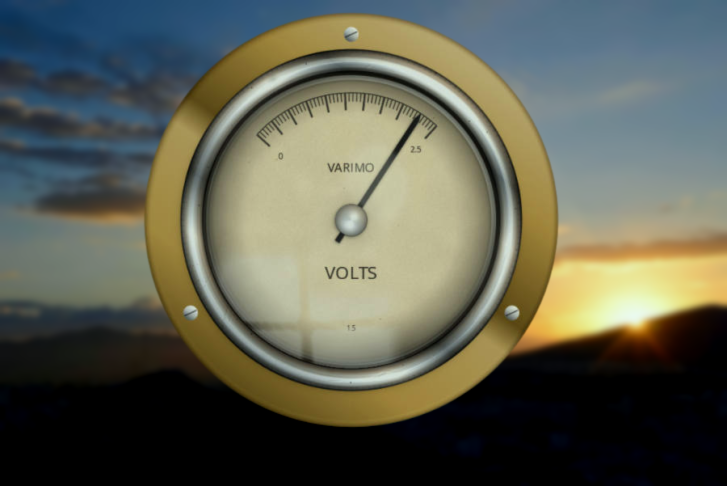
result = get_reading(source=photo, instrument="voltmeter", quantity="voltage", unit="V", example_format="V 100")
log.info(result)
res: V 2.25
